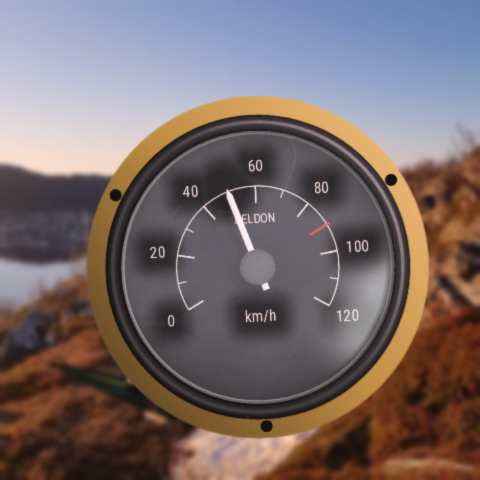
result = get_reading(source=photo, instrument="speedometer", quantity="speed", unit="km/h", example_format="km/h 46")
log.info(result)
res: km/h 50
